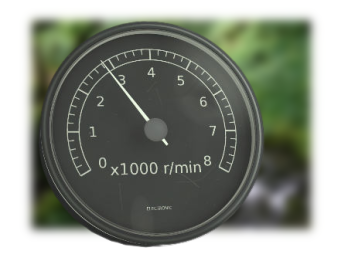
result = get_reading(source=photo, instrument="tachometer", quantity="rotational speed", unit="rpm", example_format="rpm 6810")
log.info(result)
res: rpm 2800
